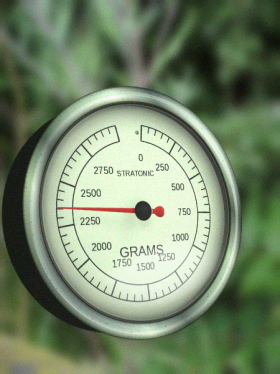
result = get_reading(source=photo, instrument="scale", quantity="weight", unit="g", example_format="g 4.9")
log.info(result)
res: g 2350
